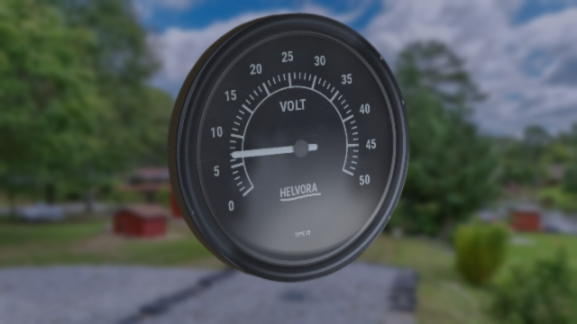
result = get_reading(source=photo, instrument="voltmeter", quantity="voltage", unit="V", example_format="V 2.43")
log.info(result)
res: V 7
